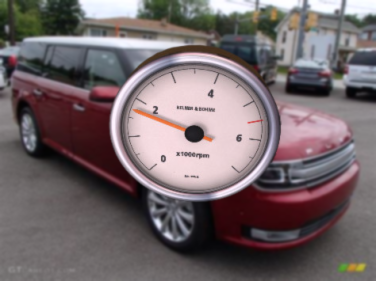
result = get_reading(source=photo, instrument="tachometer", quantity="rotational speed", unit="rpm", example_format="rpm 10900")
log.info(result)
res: rpm 1750
